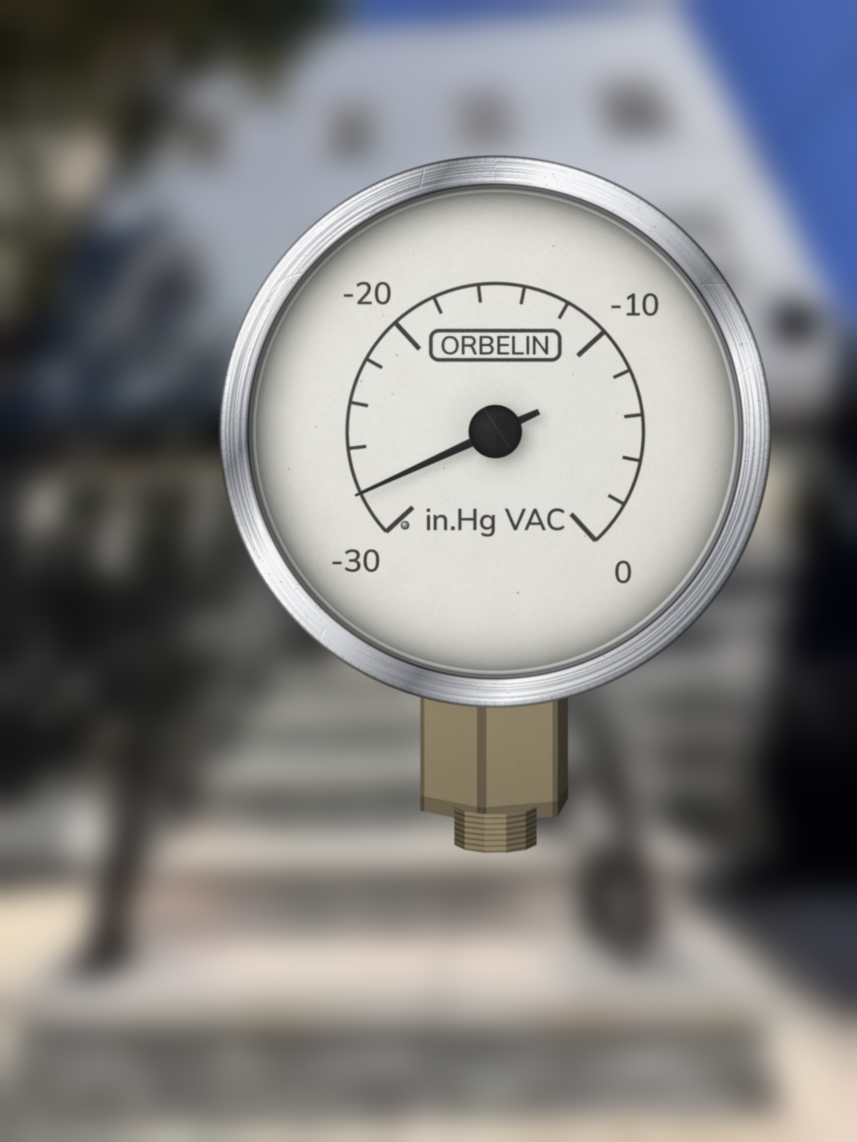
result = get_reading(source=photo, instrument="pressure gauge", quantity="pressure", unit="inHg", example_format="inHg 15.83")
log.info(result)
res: inHg -28
